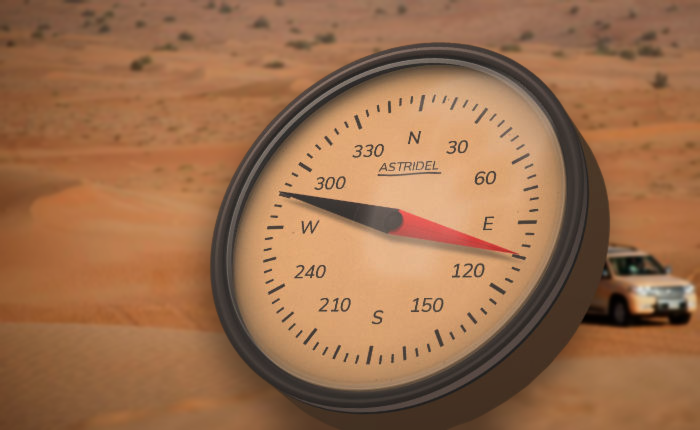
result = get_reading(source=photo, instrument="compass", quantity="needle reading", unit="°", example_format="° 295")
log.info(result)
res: ° 105
